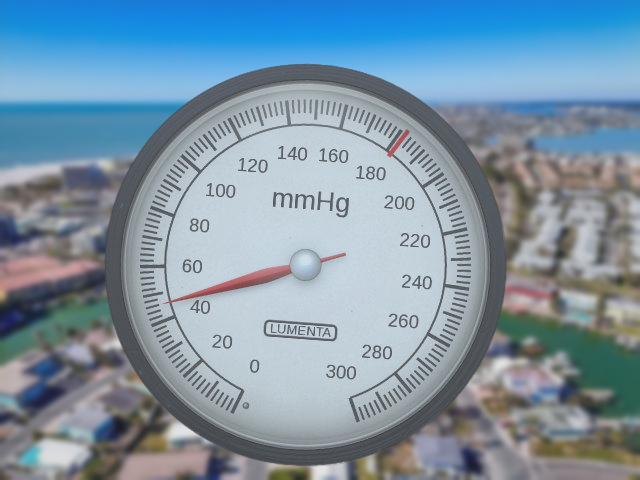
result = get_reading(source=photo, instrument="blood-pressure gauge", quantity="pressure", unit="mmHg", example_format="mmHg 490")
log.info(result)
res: mmHg 46
